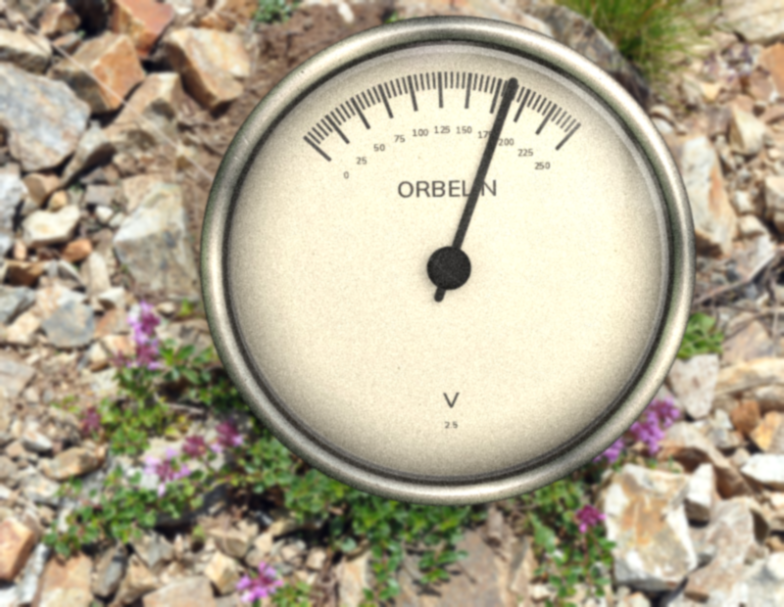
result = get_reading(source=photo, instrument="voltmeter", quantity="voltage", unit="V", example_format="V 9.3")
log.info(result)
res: V 185
